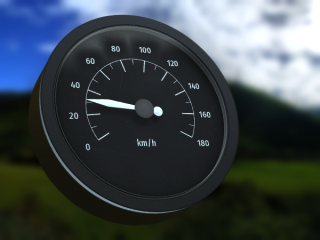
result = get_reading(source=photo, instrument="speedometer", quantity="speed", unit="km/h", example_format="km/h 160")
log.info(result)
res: km/h 30
